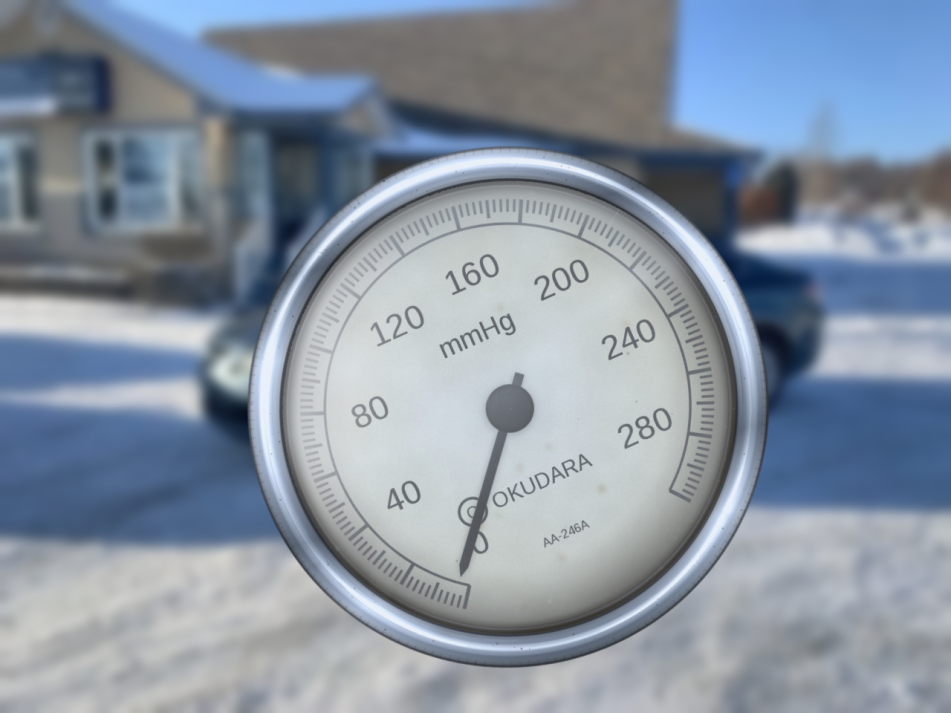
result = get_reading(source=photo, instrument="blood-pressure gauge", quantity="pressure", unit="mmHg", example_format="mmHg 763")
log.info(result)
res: mmHg 4
